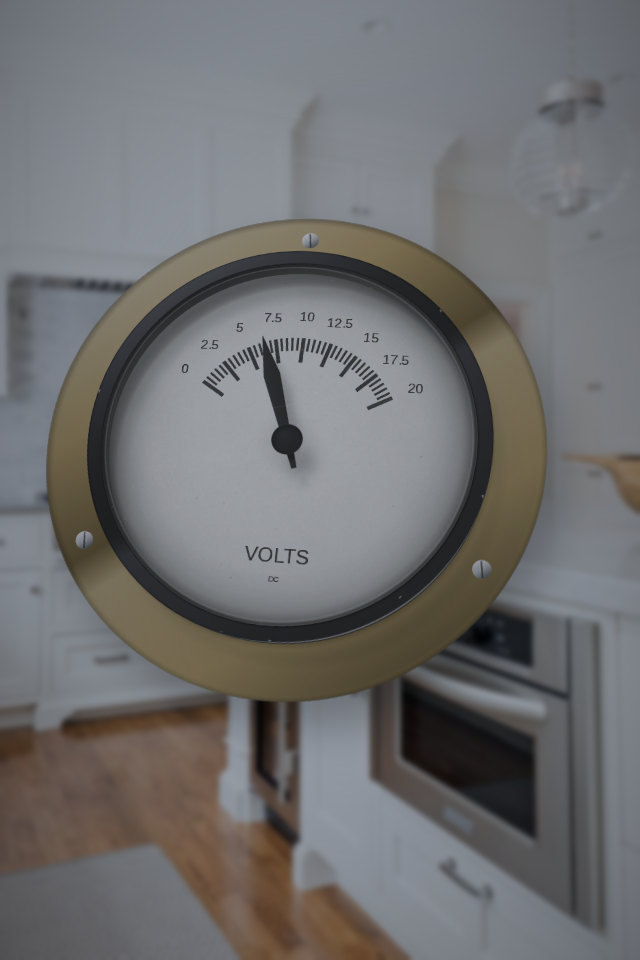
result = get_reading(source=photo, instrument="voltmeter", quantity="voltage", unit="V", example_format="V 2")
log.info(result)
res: V 6.5
